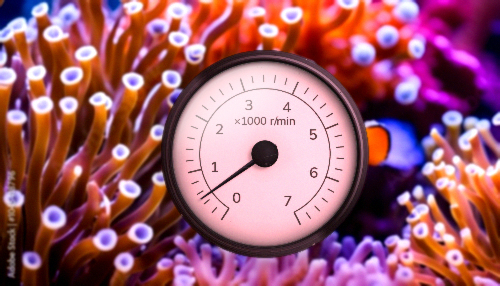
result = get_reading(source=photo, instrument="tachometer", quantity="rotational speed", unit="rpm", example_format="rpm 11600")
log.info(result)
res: rpm 500
